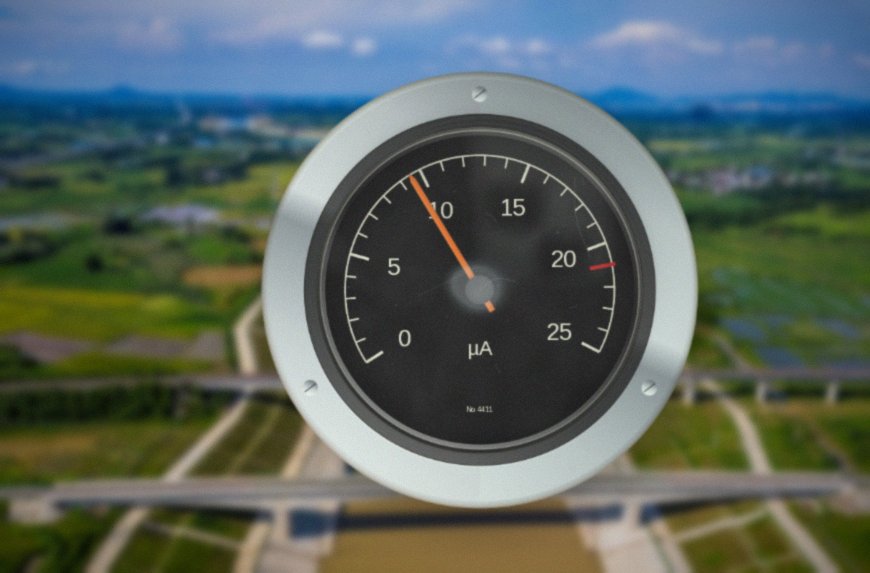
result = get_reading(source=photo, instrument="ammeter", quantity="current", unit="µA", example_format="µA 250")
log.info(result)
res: µA 9.5
